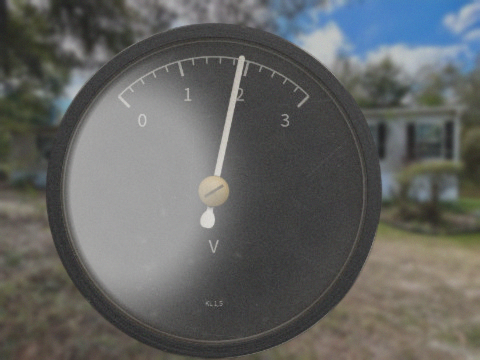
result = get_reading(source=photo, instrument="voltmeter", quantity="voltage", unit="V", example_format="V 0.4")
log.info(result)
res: V 1.9
